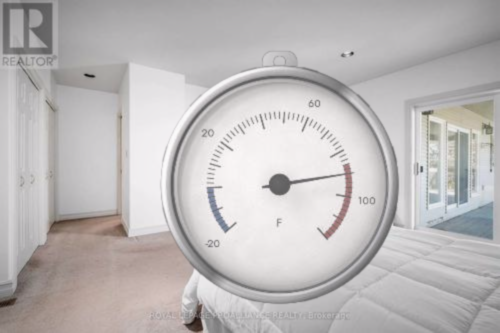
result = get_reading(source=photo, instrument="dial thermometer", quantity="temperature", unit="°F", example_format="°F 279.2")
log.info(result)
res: °F 90
